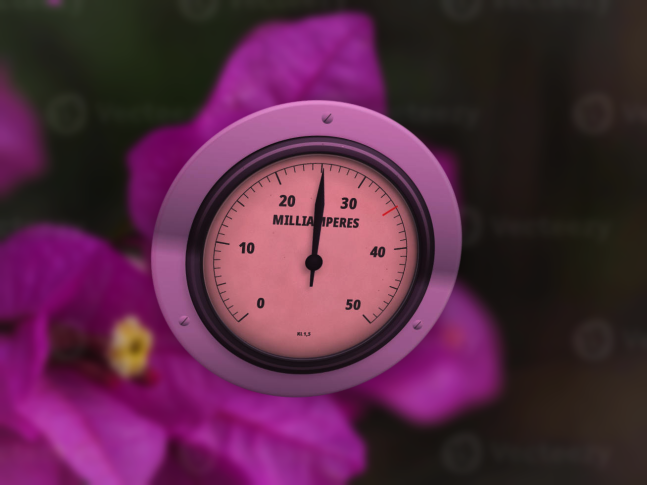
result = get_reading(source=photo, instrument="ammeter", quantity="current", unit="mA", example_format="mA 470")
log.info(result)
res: mA 25
